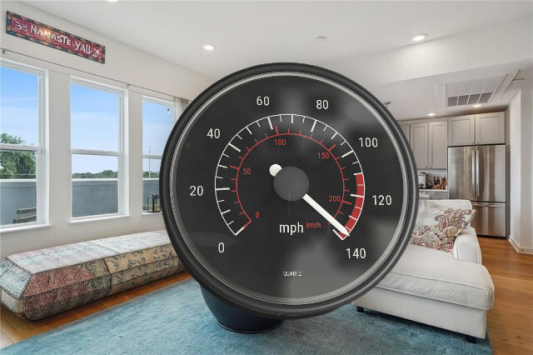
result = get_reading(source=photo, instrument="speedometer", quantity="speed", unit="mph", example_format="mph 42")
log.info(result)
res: mph 137.5
